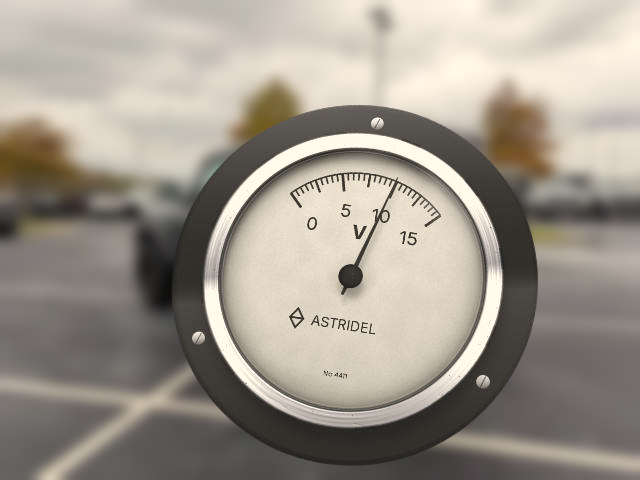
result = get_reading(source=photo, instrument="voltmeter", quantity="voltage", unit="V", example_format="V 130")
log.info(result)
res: V 10
